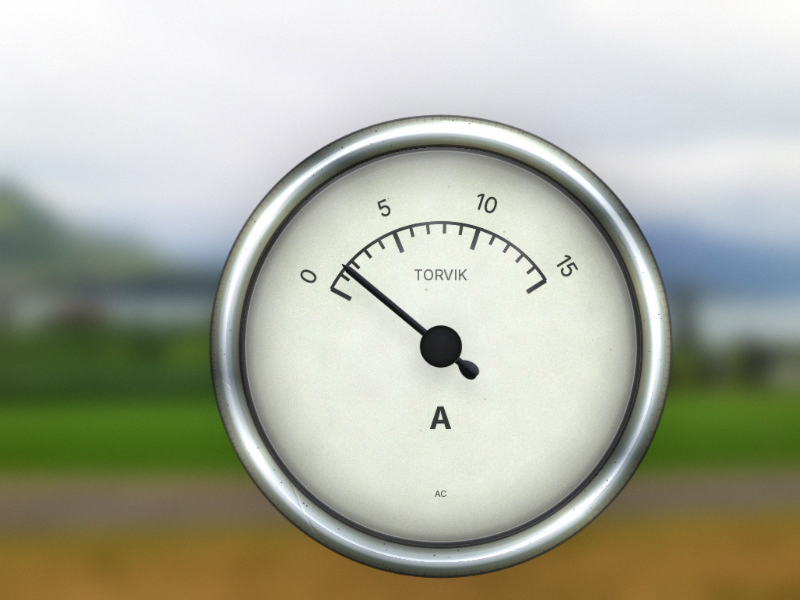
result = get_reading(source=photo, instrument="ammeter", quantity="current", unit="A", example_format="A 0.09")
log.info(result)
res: A 1.5
